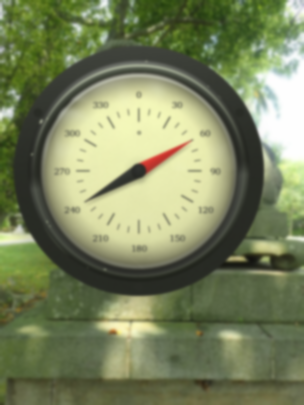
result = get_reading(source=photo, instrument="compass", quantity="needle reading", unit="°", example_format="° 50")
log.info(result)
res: ° 60
